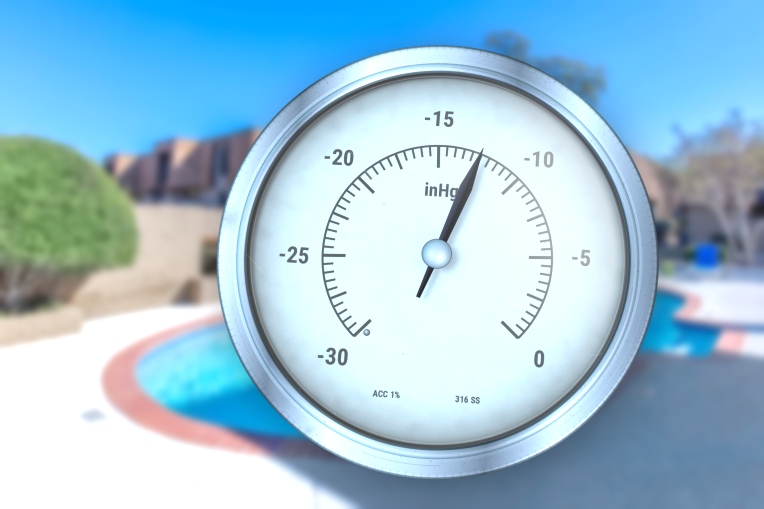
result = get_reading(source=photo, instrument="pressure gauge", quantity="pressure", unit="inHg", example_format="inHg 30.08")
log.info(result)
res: inHg -12.5
